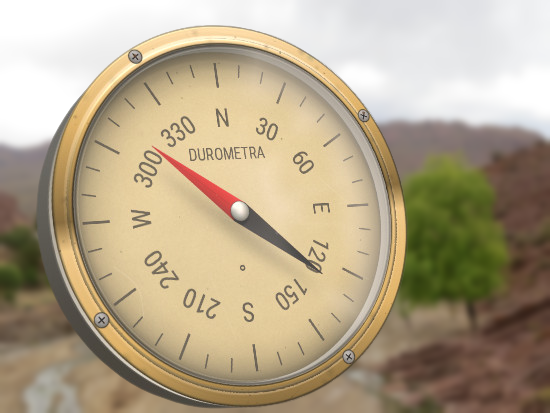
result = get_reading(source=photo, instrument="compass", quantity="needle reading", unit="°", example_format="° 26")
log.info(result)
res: ° 310
